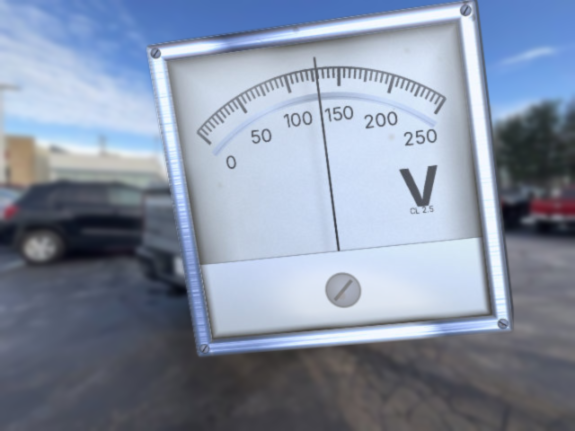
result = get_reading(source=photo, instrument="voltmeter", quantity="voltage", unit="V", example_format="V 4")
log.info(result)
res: V 130
